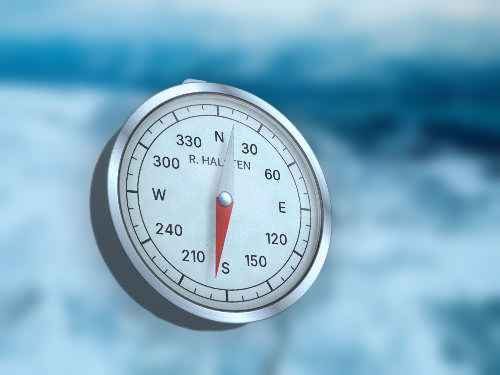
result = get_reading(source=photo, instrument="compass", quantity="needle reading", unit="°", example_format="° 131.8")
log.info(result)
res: ° 190
